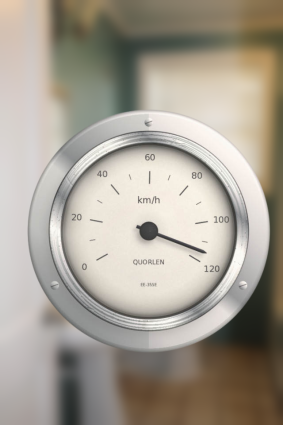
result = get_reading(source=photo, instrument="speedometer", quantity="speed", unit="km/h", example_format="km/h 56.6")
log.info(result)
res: km/h 115
